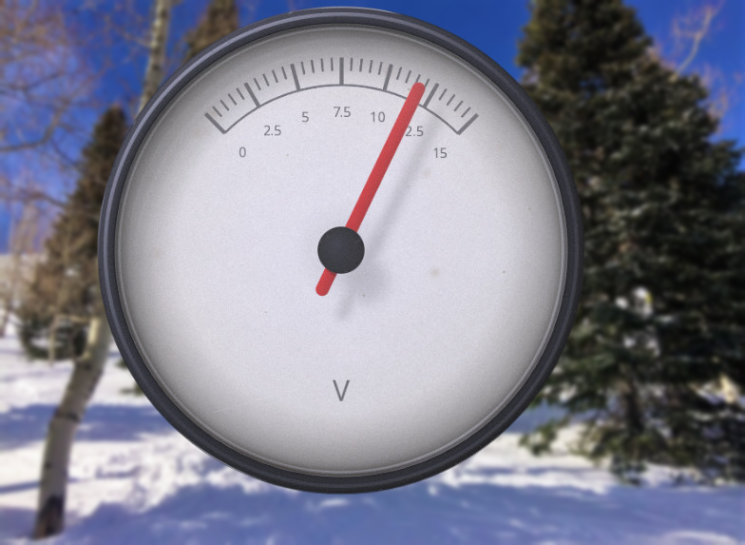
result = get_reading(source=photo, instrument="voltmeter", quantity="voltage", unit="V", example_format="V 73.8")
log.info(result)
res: V 11.75
